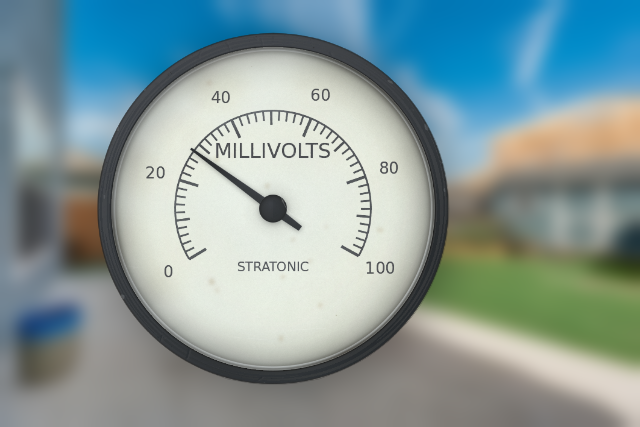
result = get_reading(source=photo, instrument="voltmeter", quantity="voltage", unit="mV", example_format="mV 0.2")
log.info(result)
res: mV 28
